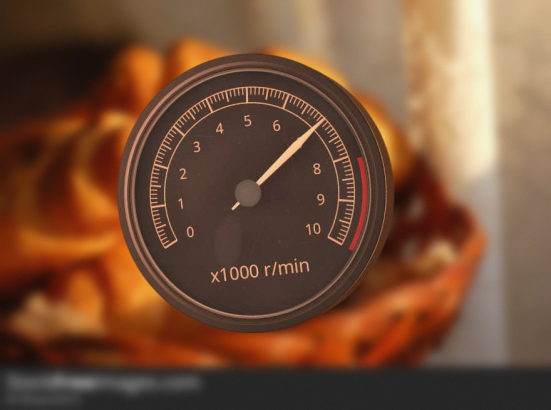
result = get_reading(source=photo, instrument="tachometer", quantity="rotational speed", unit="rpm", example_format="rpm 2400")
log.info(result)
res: rpm 7000
